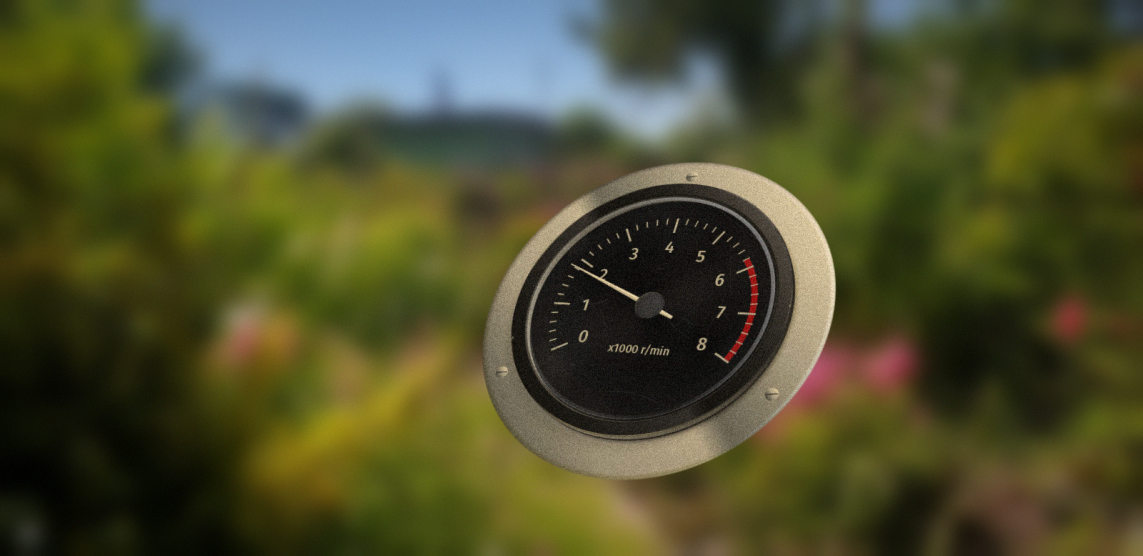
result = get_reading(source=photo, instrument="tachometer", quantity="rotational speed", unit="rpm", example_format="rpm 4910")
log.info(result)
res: rpm 1800
